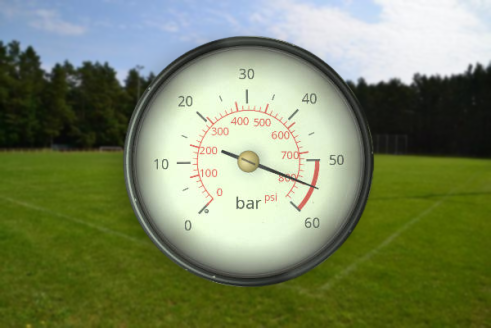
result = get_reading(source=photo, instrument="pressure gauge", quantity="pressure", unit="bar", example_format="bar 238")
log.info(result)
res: bar 55
